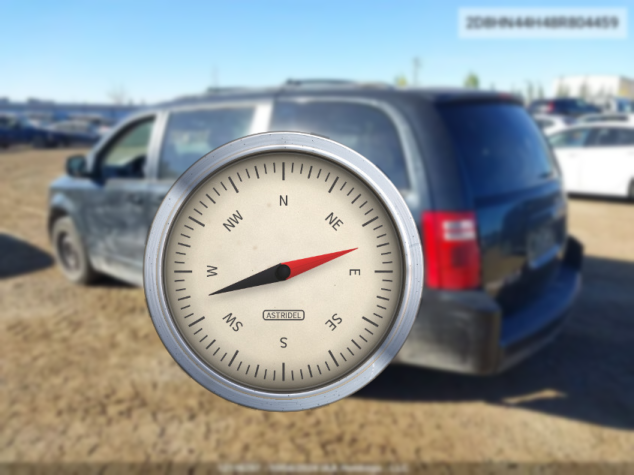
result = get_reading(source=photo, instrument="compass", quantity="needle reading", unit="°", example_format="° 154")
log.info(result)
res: ° 72.5
